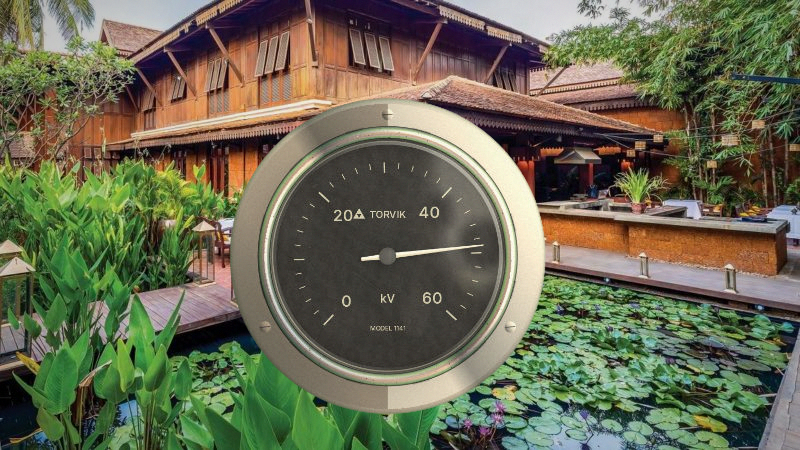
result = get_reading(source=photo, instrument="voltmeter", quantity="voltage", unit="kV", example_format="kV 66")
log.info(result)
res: kV 49
